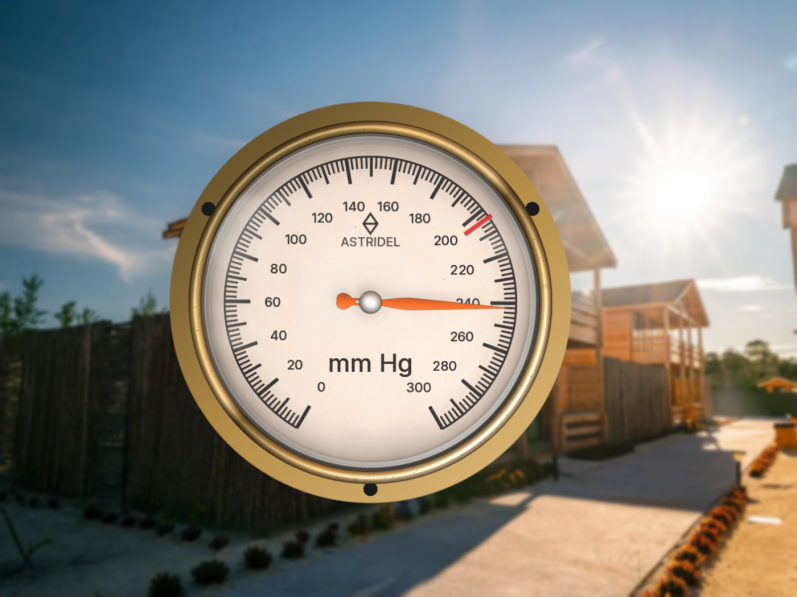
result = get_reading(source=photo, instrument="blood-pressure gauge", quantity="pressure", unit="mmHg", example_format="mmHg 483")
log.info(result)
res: mmHg 242
